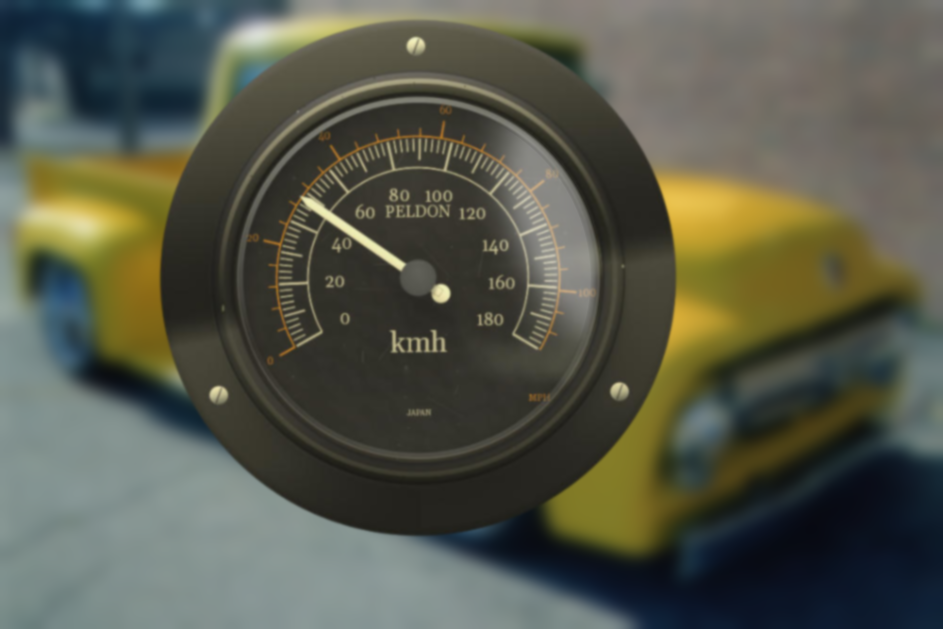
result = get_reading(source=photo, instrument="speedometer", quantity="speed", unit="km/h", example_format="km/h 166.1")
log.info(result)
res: km/h 48
